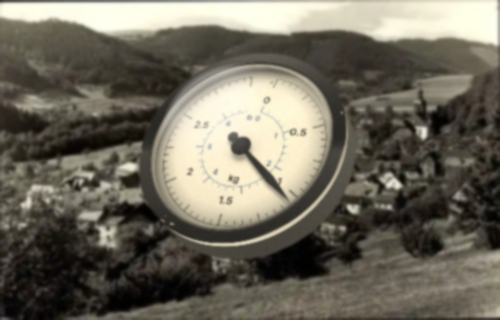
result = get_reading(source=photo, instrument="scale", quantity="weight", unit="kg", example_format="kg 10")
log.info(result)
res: kg 1.05
